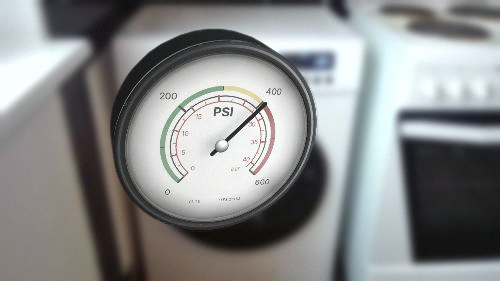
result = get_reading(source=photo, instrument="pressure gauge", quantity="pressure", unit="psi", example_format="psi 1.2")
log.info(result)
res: psi 400
